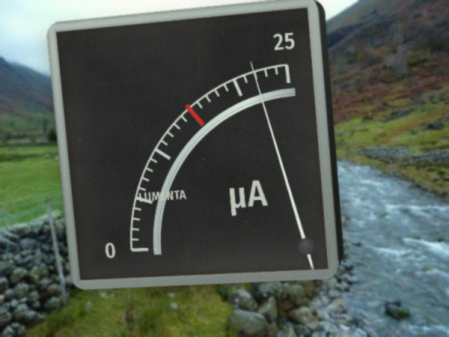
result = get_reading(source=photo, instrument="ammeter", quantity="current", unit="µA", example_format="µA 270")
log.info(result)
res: µA 22
